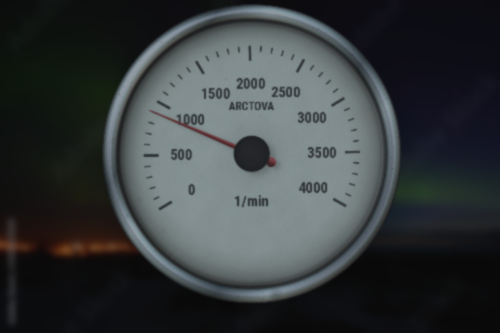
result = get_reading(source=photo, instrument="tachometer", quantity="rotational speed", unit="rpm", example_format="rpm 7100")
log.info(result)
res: rpm 900
